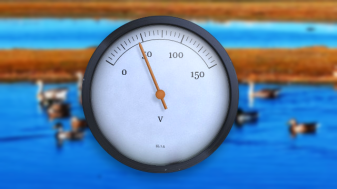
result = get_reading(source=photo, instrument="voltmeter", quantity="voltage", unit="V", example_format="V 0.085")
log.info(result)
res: V 45
